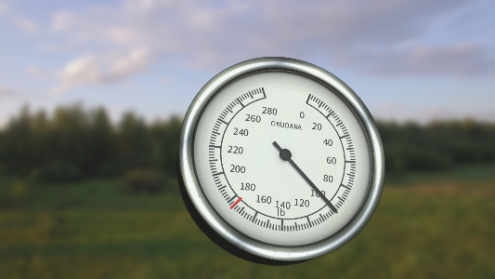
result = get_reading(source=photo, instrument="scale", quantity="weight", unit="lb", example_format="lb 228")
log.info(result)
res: lb 100
